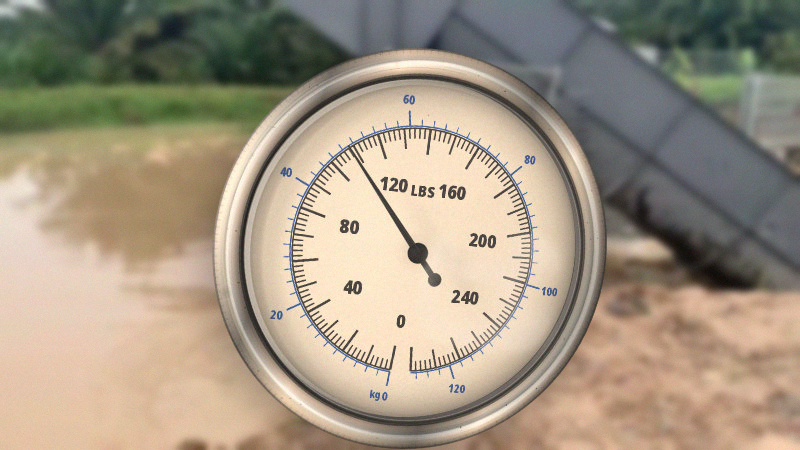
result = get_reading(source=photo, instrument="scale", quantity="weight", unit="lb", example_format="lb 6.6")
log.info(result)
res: lb 108
